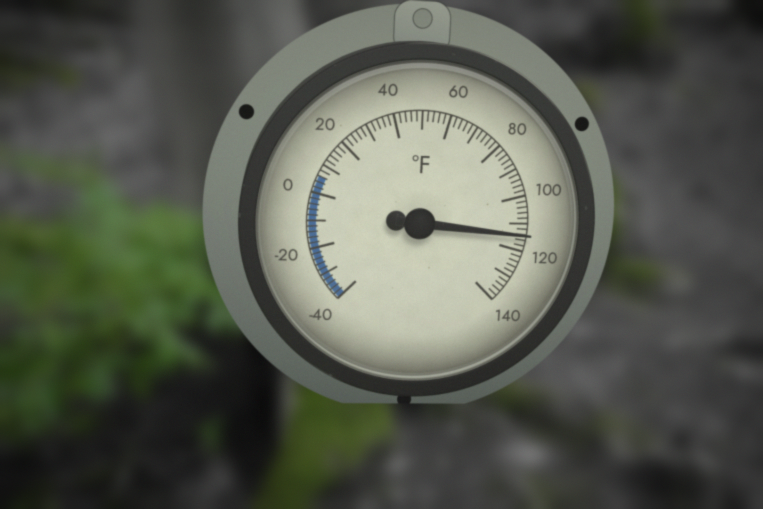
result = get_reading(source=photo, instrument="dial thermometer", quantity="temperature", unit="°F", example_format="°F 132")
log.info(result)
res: °F 114
